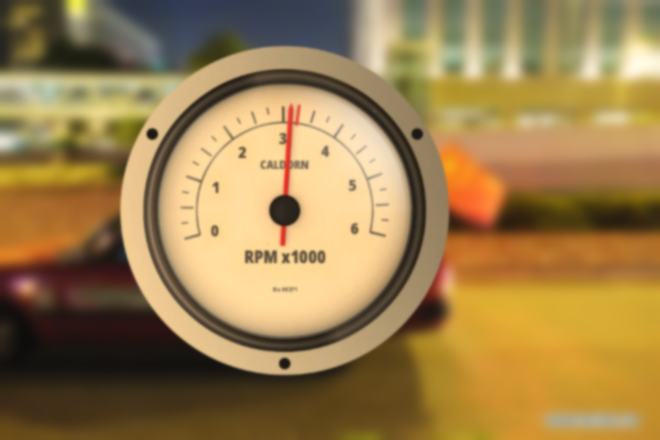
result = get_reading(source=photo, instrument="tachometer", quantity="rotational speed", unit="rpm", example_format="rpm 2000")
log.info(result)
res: rpm 3125
